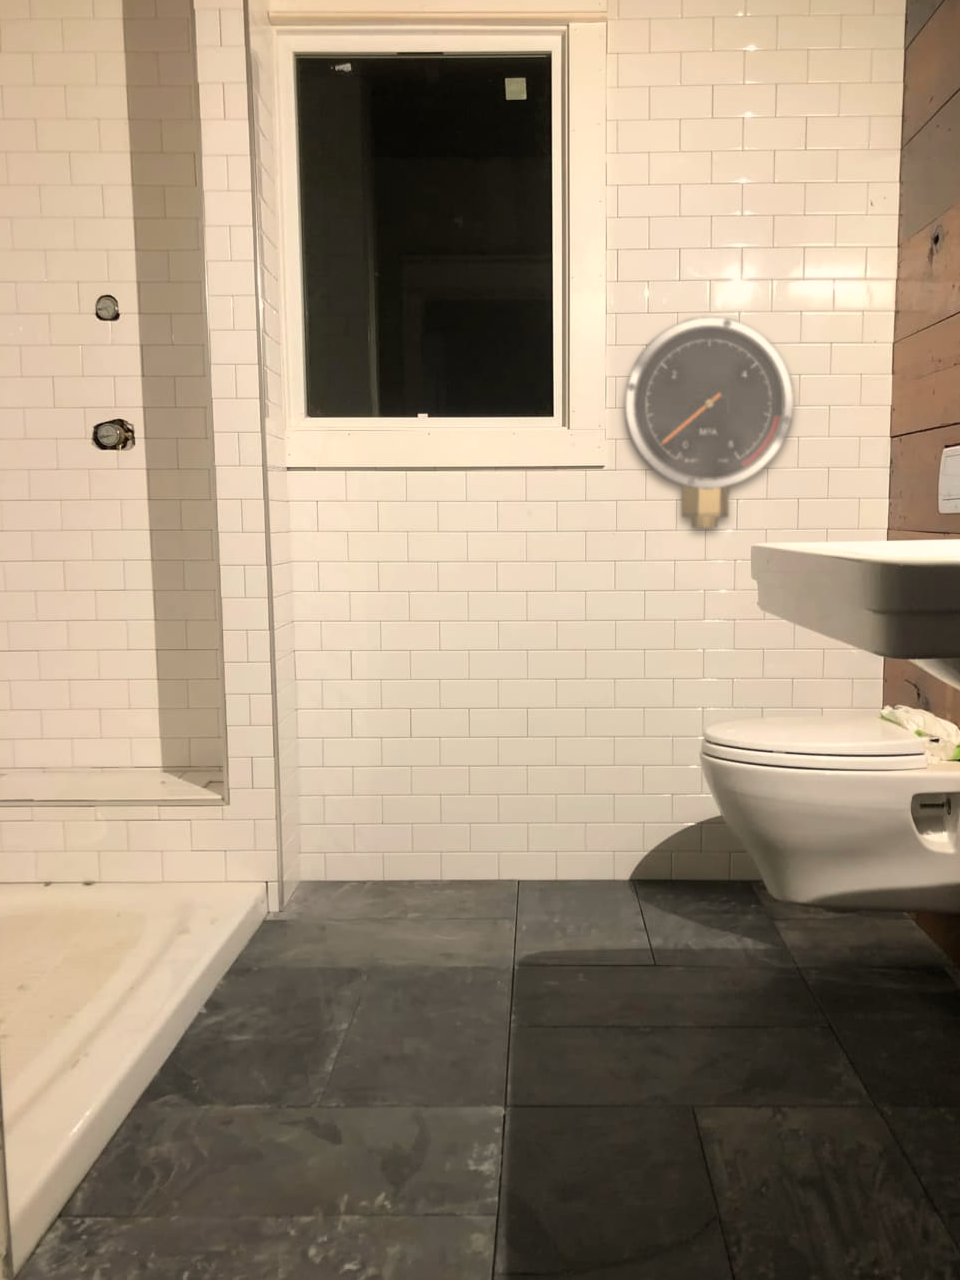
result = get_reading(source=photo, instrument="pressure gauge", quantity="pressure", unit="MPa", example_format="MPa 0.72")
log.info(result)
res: MPa 0.4
